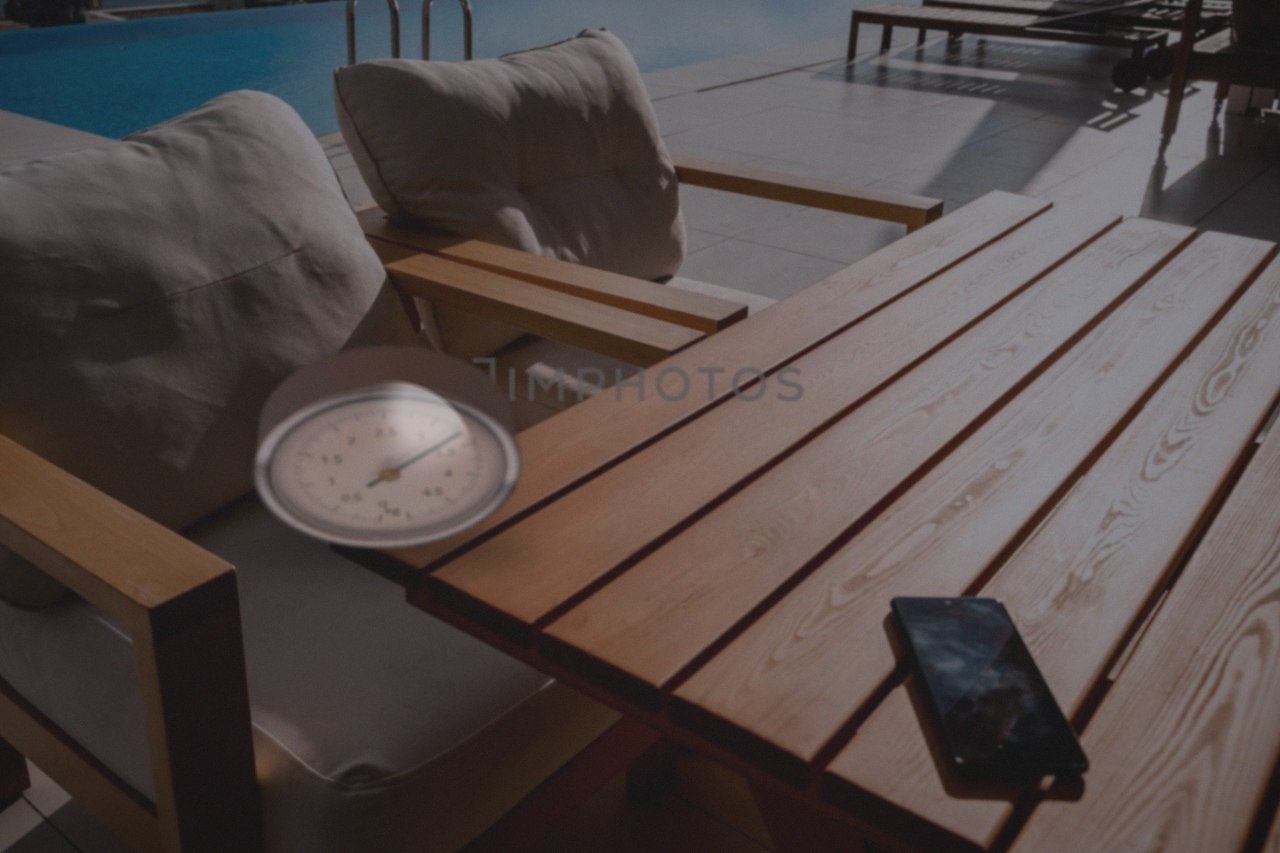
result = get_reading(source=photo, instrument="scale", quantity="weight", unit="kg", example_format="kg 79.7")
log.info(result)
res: kg 3.25
